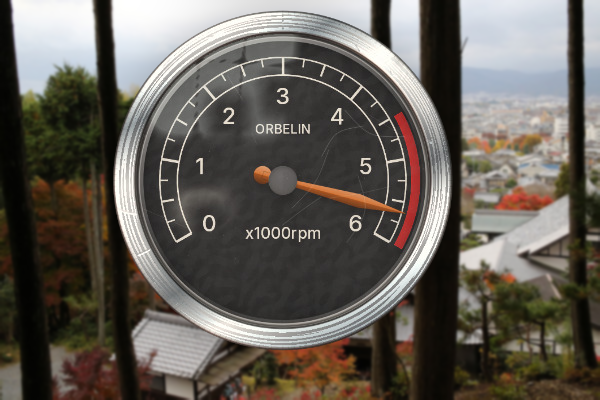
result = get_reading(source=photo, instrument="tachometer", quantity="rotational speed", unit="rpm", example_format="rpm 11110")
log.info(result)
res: rpm 5625
